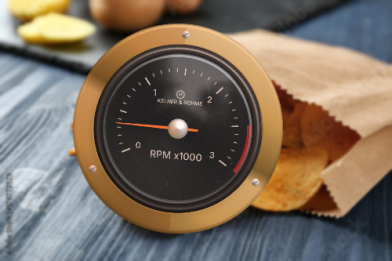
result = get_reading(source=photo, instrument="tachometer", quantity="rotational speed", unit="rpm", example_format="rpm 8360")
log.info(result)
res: rpm 350
